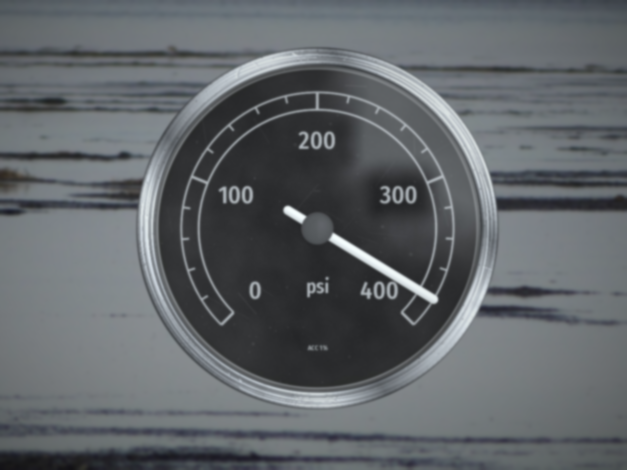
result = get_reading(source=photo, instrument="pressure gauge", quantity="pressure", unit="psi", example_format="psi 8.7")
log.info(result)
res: psi 380
